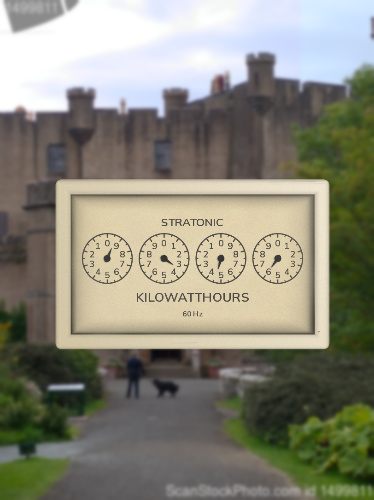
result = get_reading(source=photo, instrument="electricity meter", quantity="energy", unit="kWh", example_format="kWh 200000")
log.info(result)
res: kWh 9346
